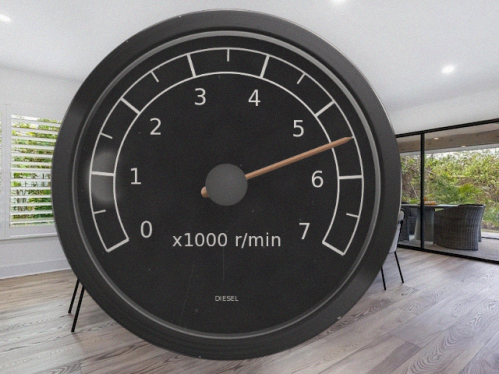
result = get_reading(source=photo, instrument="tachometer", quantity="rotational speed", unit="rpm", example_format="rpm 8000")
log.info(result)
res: rpm 5500
